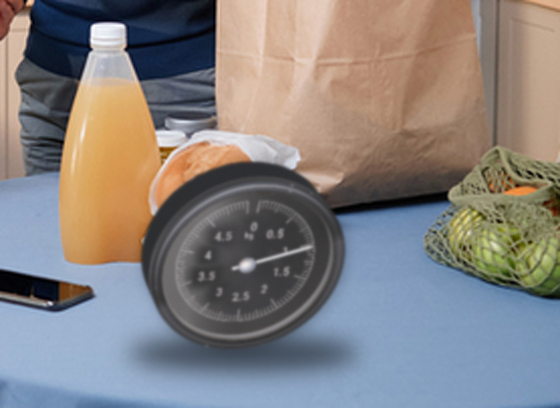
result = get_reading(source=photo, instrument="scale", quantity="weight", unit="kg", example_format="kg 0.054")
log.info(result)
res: kg 1
